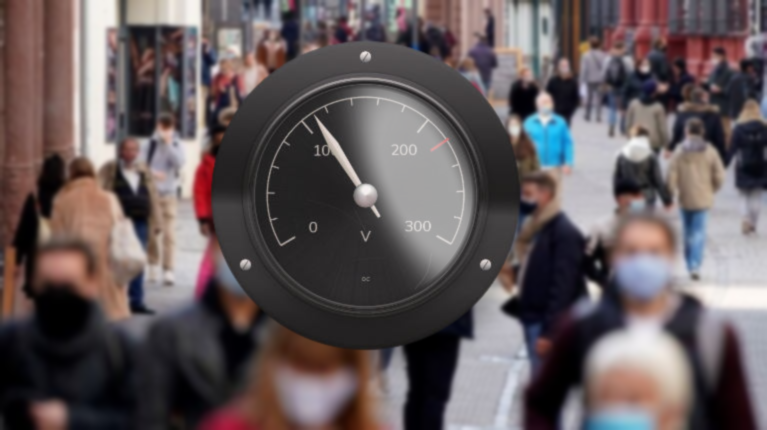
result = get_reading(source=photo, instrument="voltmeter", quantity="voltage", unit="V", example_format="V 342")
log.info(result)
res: V 110
